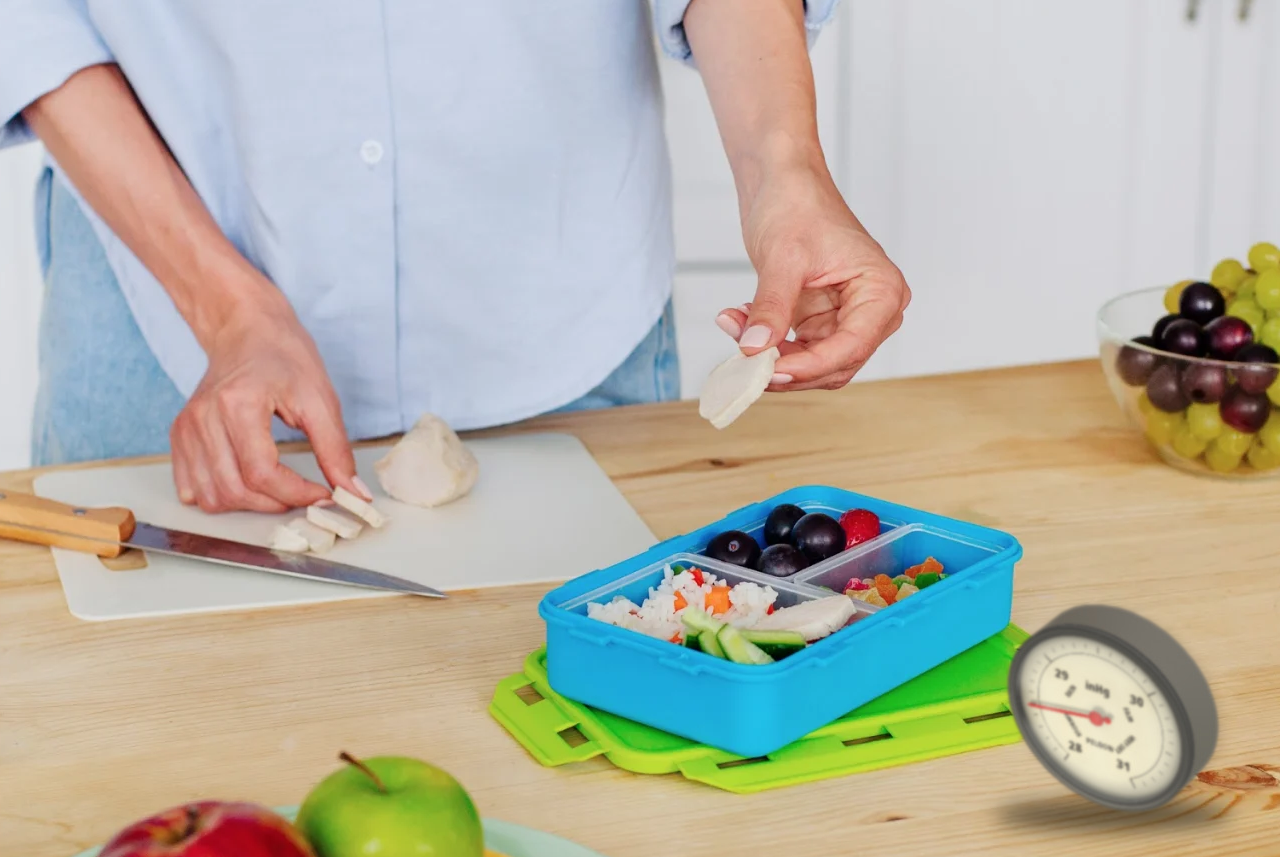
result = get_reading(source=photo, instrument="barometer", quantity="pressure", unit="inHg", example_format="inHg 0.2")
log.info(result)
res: inHg 28.5
